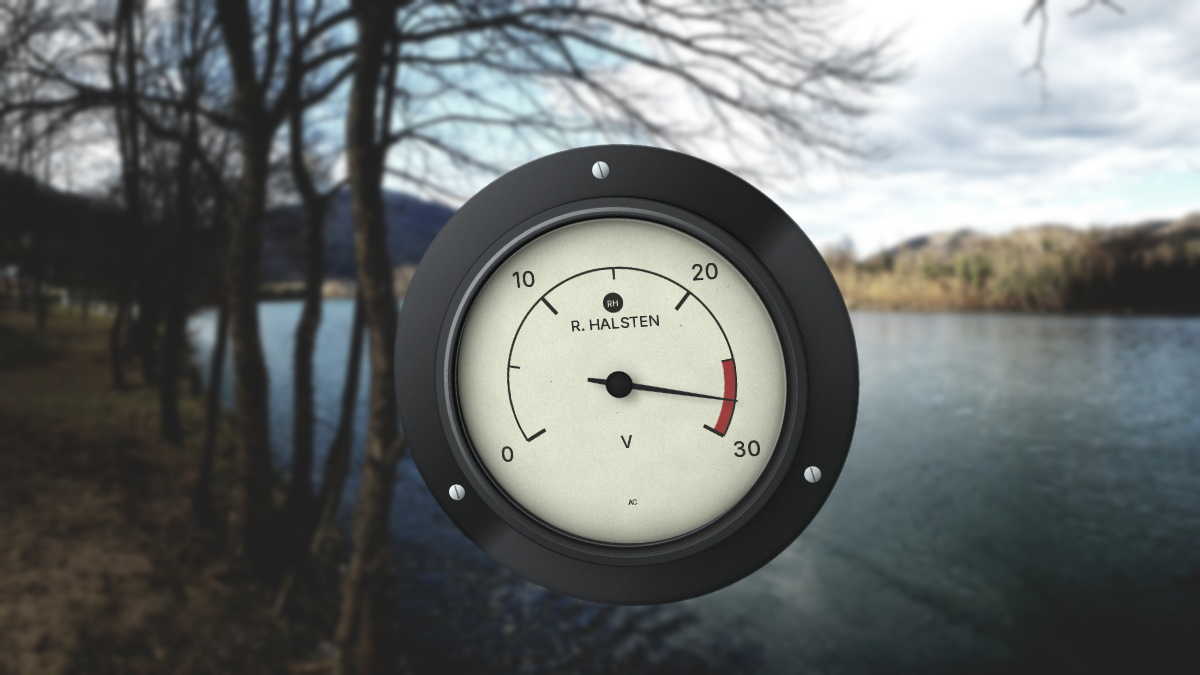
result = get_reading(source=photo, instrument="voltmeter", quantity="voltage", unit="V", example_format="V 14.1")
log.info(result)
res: V 27.5
